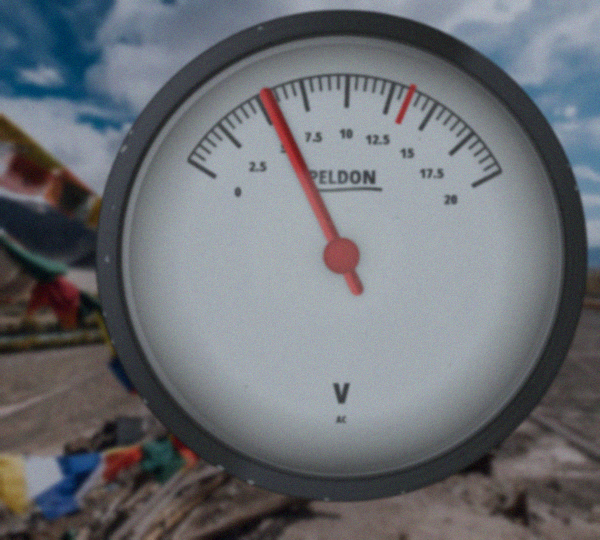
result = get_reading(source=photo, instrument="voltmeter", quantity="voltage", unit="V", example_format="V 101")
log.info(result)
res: V 5.5
